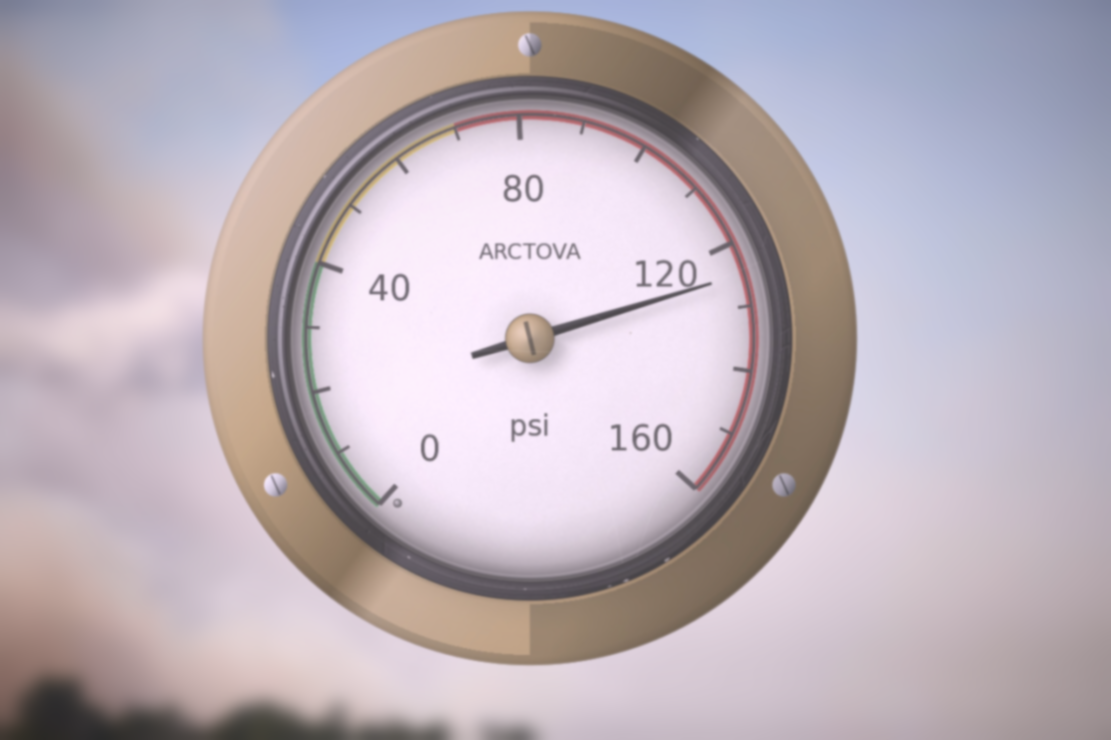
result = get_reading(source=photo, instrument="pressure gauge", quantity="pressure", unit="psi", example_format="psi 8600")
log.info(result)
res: psi 125
